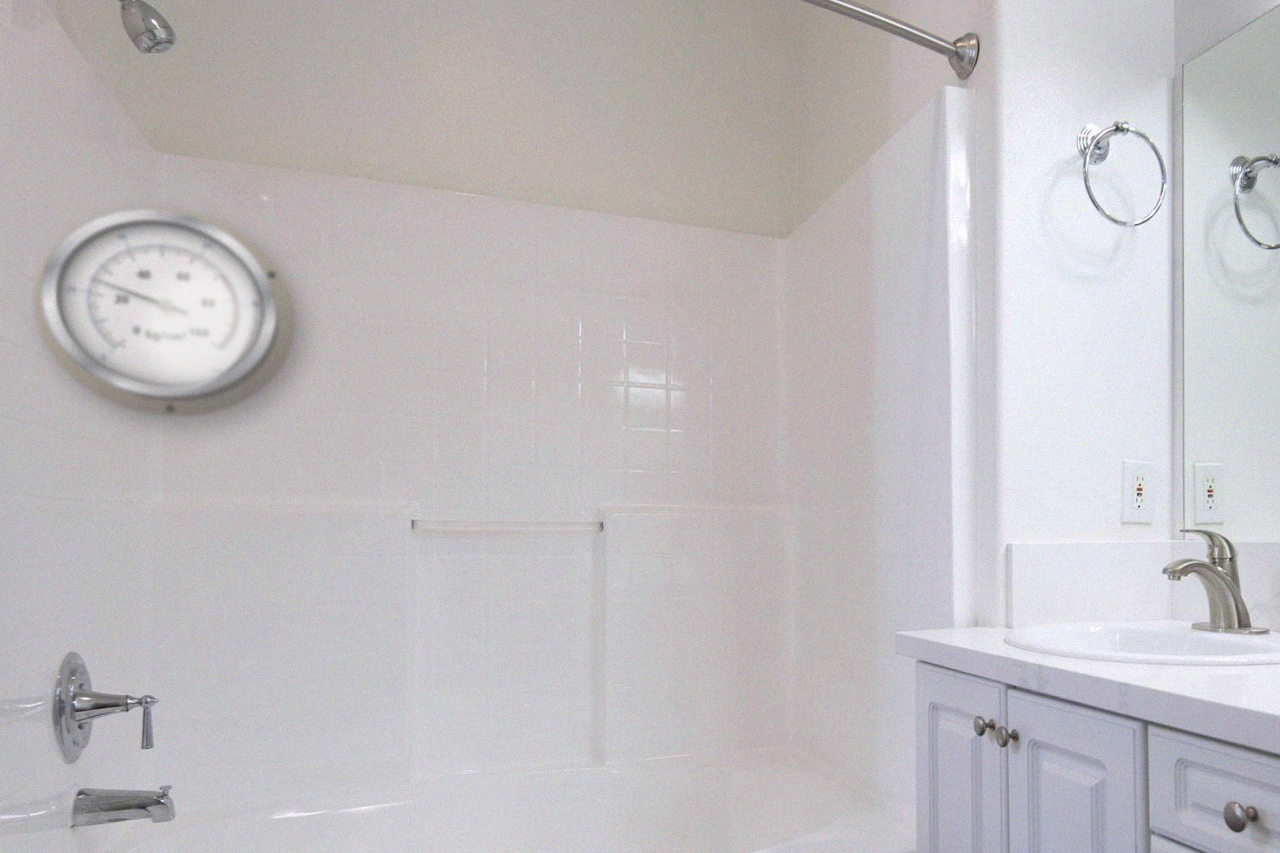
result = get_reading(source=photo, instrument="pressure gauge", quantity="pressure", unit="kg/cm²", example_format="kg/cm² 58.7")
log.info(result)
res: kg/cm² 25
